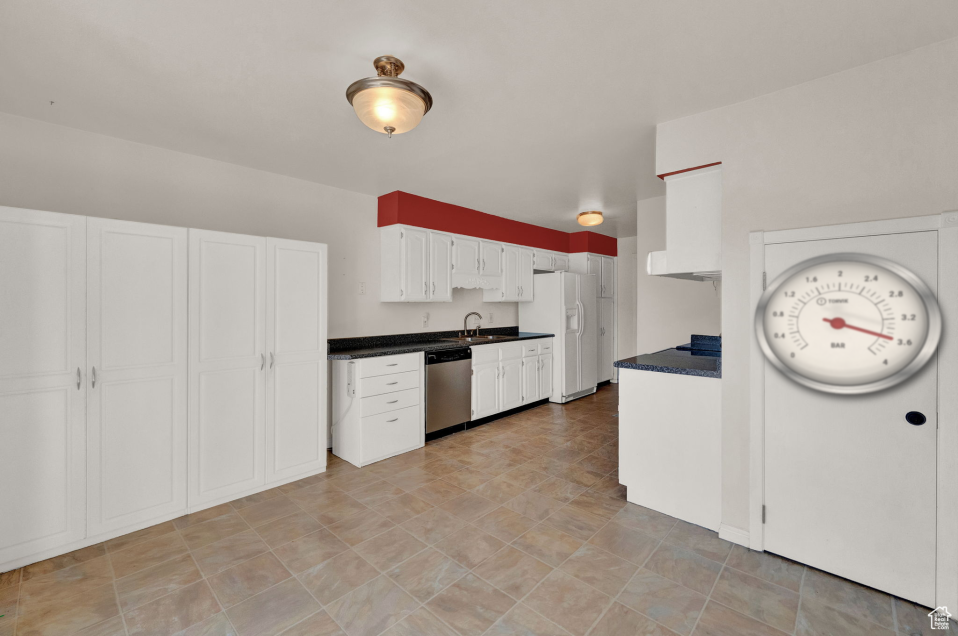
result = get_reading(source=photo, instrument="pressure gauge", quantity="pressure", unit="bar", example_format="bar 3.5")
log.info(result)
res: bar 3.6
